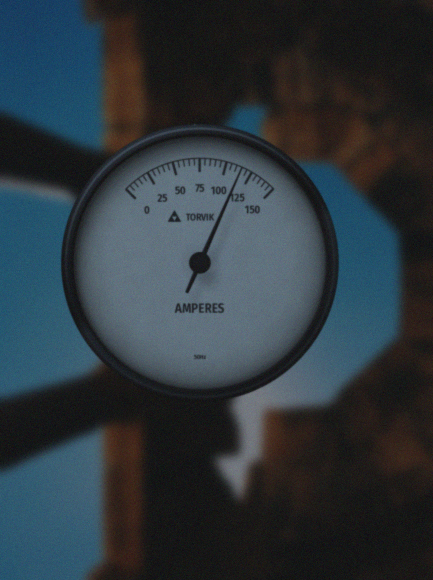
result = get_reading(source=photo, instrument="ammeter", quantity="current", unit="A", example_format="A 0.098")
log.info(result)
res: A 115
